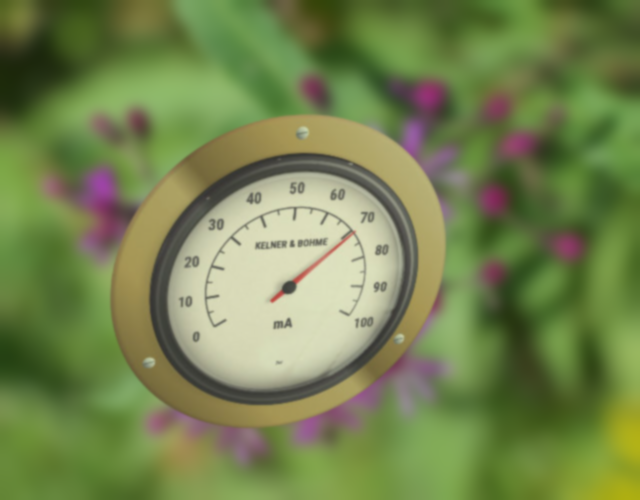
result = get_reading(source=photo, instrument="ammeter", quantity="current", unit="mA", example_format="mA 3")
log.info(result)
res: mA 70
